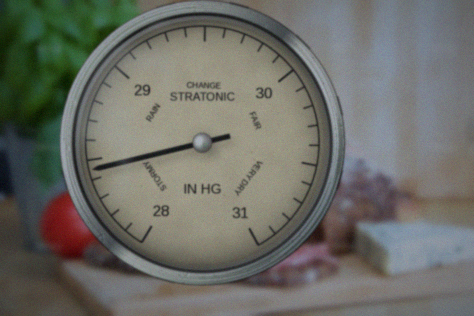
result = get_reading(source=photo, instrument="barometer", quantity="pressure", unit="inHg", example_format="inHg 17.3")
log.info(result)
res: inHg 28.45
